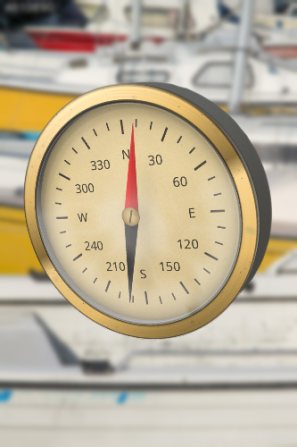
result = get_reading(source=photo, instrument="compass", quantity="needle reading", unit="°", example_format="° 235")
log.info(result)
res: ° 10
